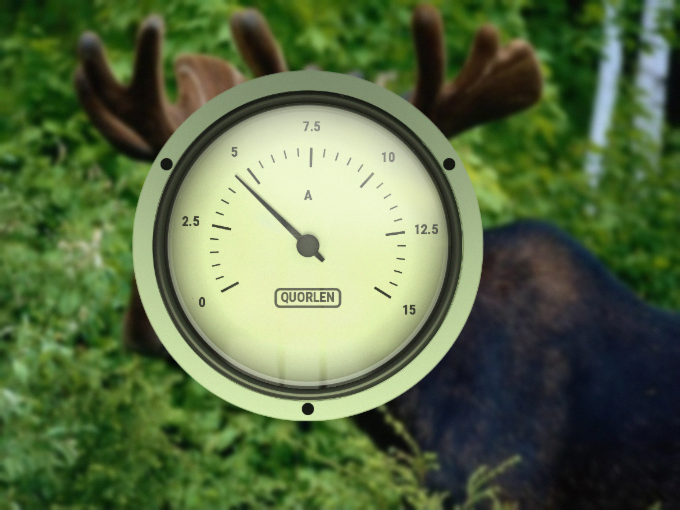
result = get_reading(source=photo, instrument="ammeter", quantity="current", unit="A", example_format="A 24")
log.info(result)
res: A 4.5
